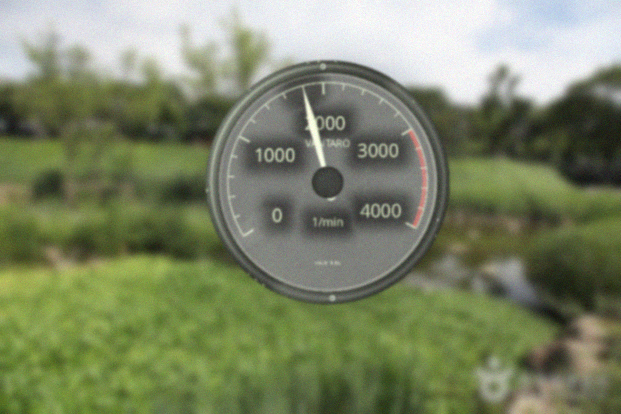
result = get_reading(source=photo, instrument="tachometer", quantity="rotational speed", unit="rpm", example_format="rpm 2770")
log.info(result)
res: rpm 1800
